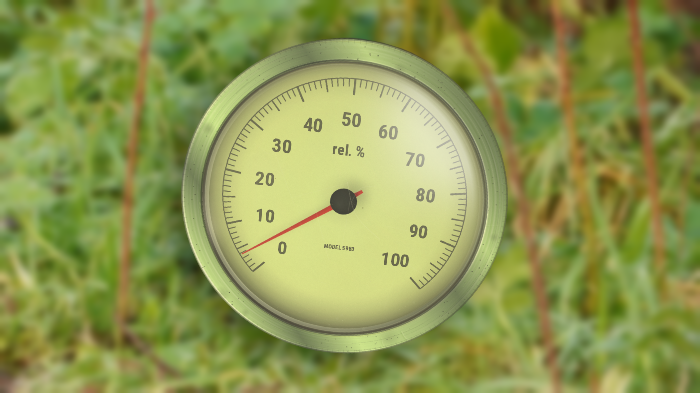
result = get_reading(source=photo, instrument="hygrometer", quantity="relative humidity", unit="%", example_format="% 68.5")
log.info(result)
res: % 4
